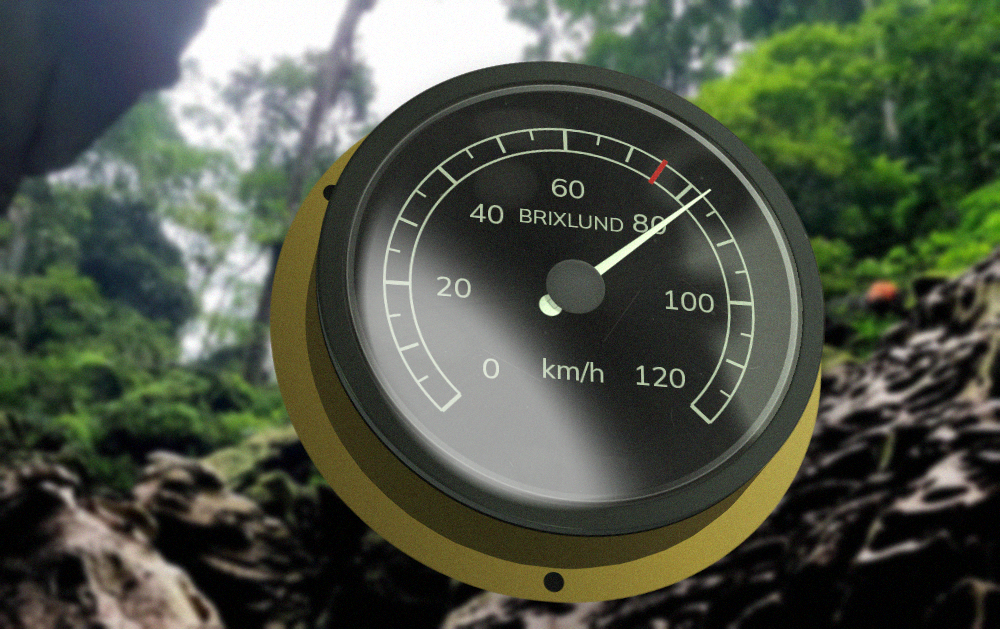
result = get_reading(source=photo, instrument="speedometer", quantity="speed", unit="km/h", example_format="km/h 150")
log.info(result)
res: km/h 82.5
